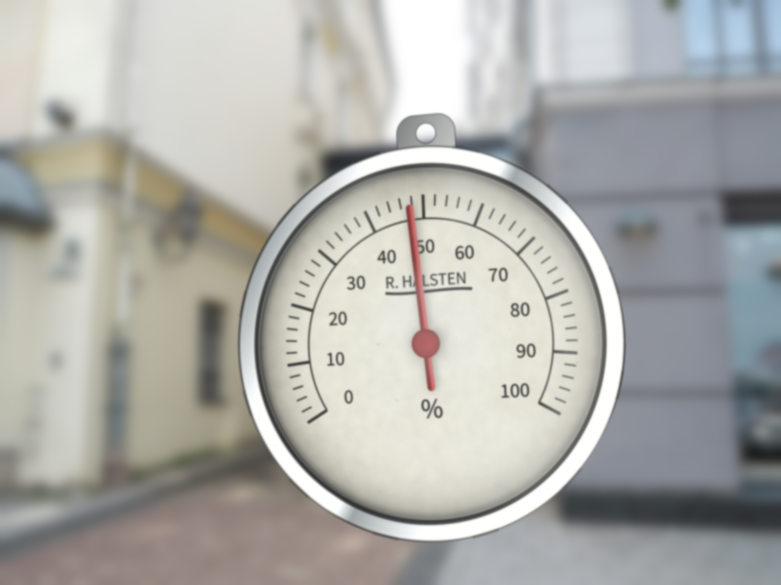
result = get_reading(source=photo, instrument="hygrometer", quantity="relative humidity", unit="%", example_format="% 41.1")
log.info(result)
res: % 48
